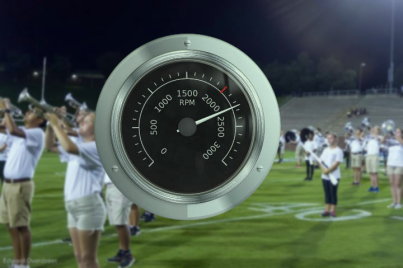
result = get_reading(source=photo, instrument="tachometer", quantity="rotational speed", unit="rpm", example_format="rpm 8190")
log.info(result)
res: rpm 2250
